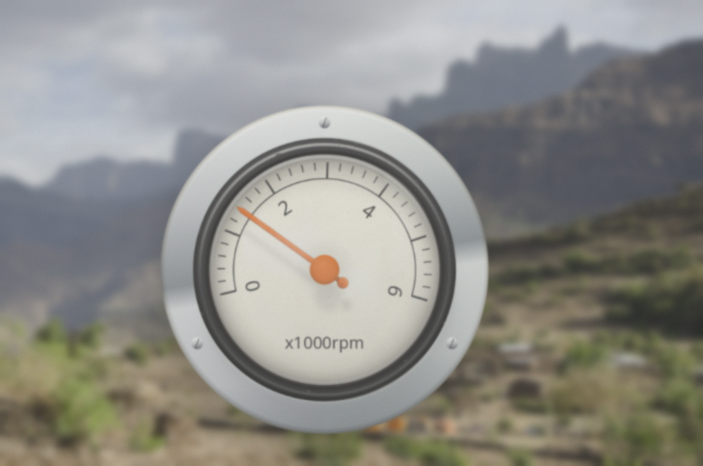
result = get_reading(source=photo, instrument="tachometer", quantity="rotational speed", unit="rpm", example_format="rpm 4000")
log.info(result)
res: rpm 1400
